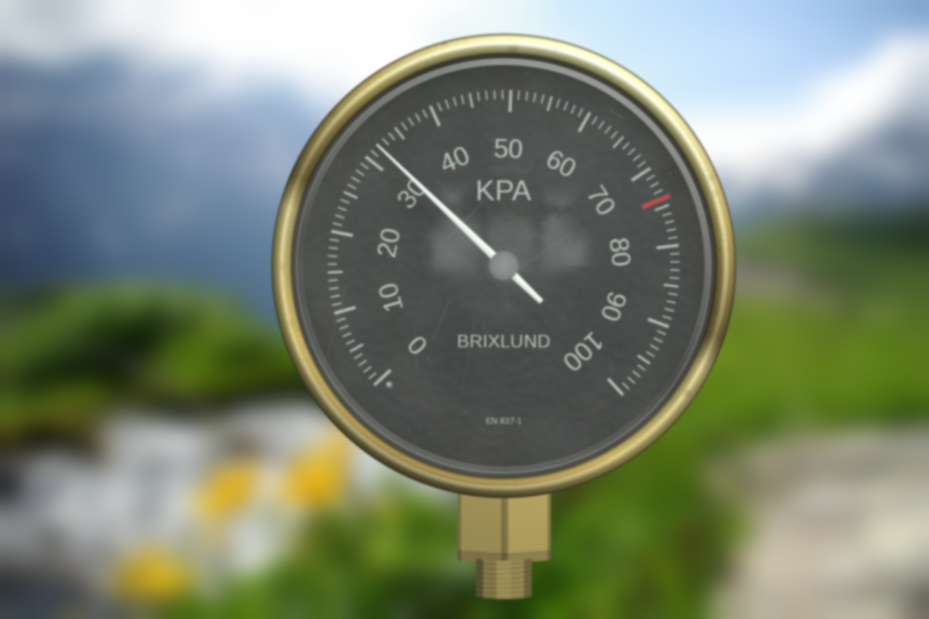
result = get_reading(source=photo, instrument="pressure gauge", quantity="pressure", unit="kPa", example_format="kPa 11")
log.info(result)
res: kPa 32
